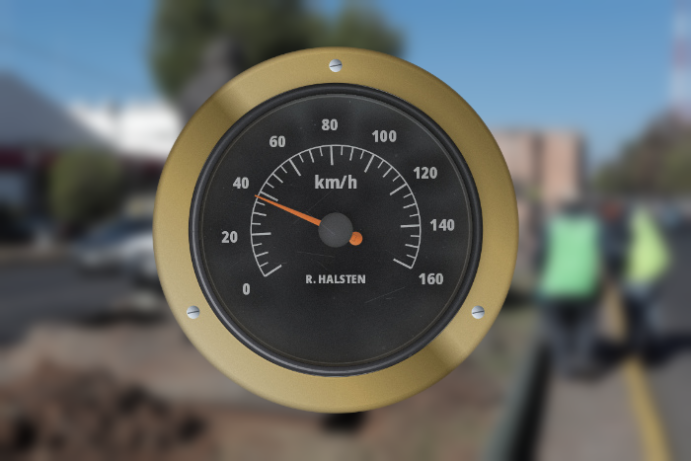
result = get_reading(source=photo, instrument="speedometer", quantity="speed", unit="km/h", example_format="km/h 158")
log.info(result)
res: km/h 37.5
